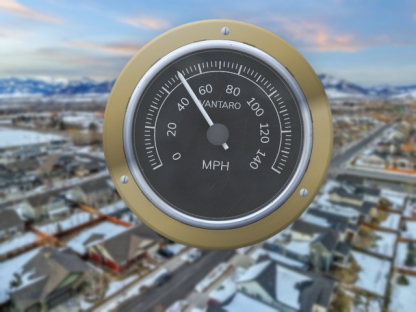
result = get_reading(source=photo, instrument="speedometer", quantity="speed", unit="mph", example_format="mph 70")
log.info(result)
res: mph 50
